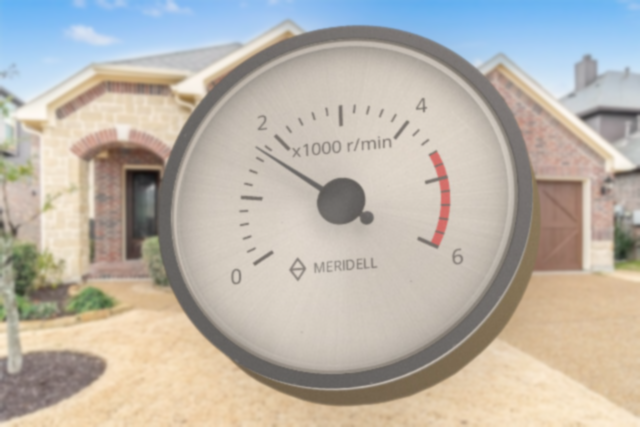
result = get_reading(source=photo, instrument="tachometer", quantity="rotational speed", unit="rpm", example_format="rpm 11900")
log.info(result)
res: rpm 1700
